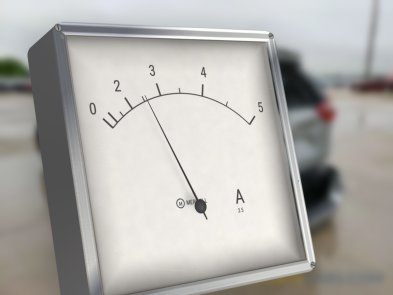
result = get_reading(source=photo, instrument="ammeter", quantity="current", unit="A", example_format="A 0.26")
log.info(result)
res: A 2.5
